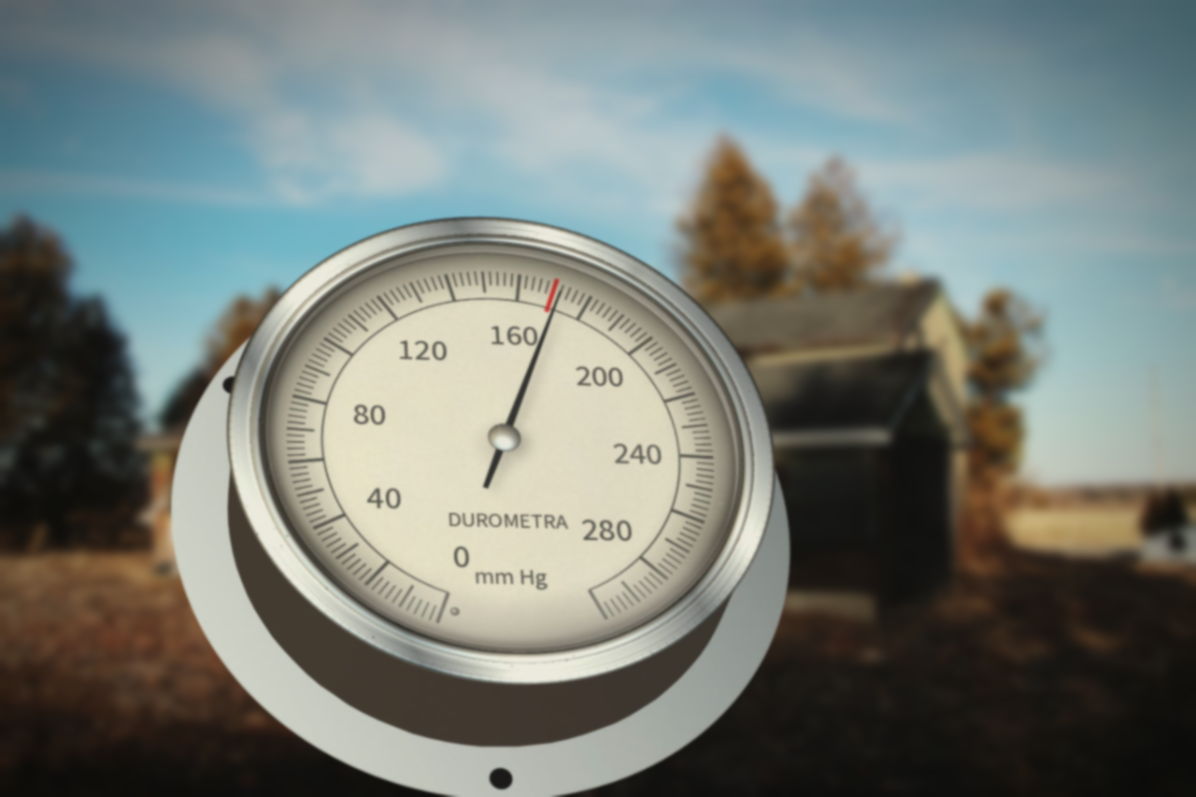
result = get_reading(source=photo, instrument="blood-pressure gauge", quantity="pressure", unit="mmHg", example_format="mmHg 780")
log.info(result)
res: mmHg 172
